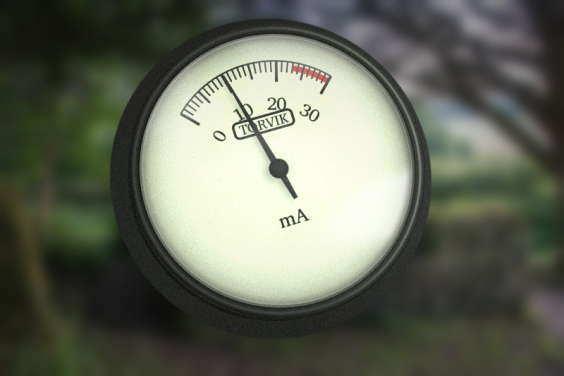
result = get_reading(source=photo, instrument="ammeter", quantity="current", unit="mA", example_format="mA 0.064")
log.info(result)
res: mA 10
